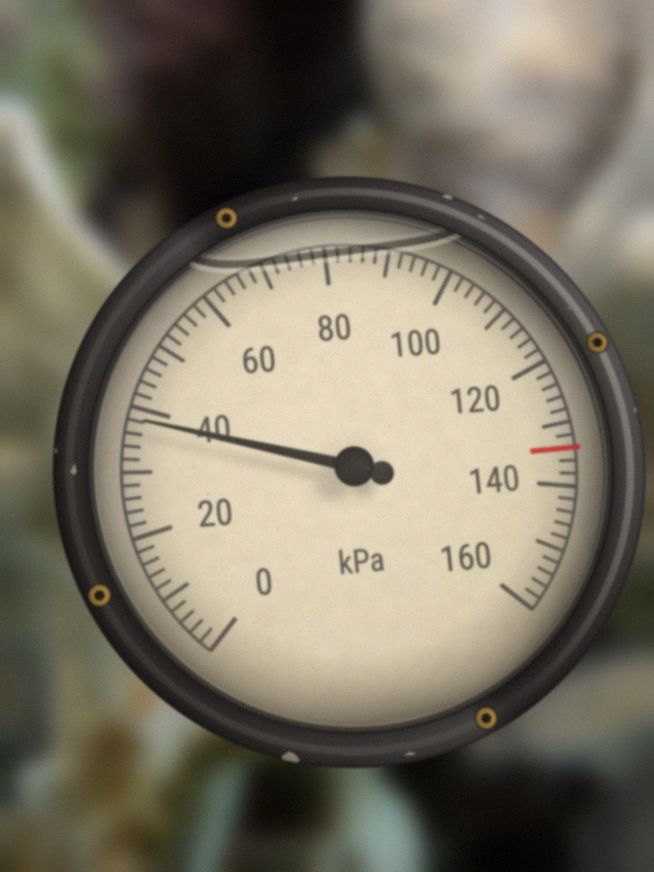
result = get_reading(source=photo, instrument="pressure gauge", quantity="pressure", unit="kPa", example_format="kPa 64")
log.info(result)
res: kPa 38
